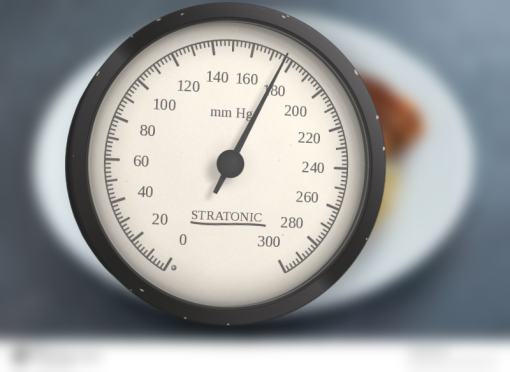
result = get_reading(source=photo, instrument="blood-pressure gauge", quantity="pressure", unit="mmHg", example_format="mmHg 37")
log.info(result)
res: mmHg 176
